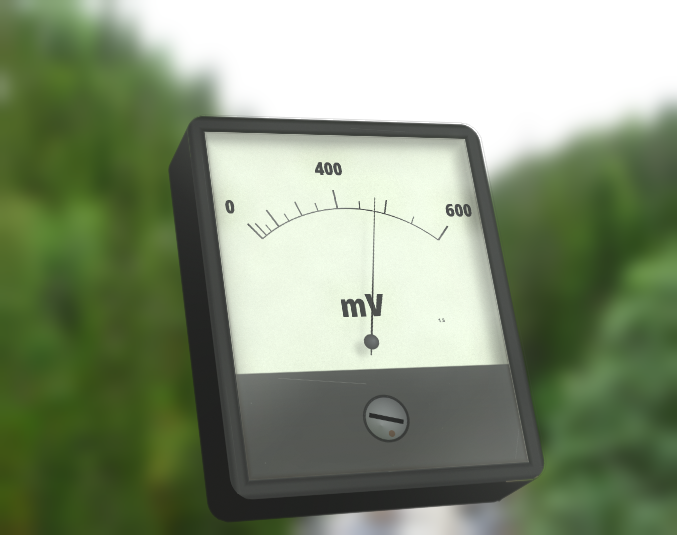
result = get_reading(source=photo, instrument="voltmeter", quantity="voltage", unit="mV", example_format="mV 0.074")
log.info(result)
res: mV 475
